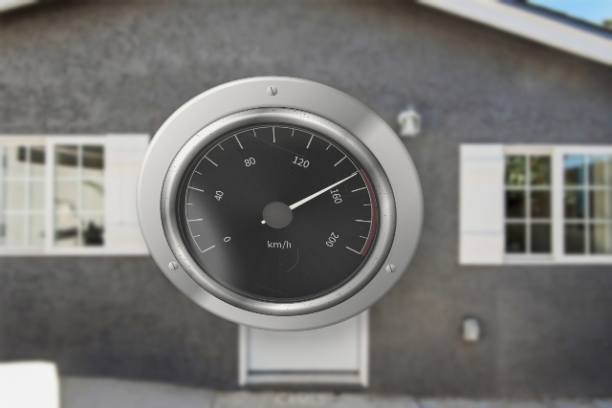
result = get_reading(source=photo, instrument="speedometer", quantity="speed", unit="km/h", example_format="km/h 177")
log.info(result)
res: km/h 150
